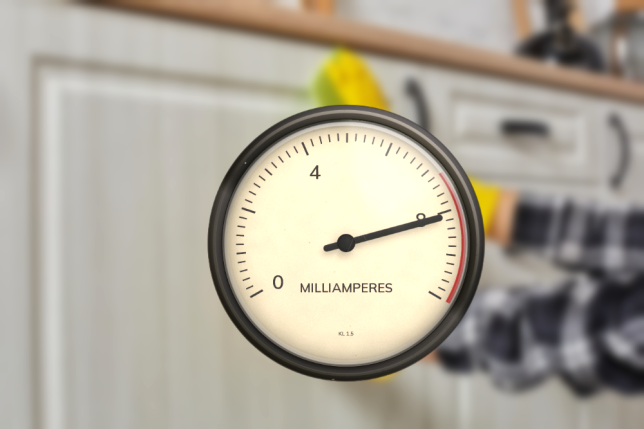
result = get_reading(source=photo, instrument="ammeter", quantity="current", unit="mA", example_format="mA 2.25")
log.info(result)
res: mA 8.1
